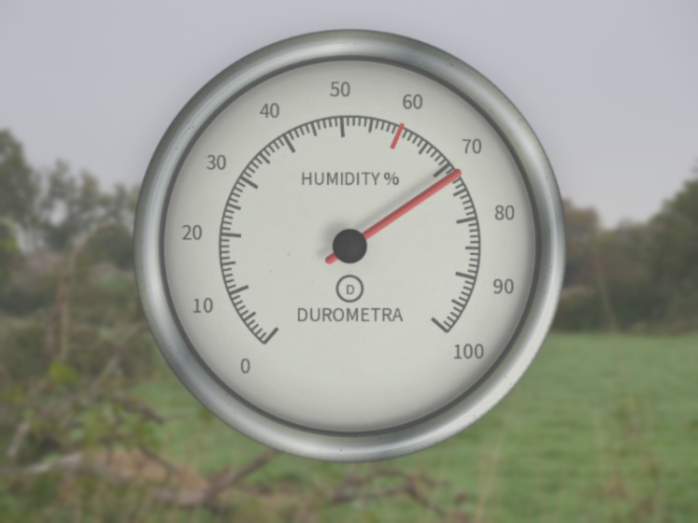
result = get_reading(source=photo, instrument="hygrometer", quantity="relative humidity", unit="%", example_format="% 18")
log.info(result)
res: % 72
